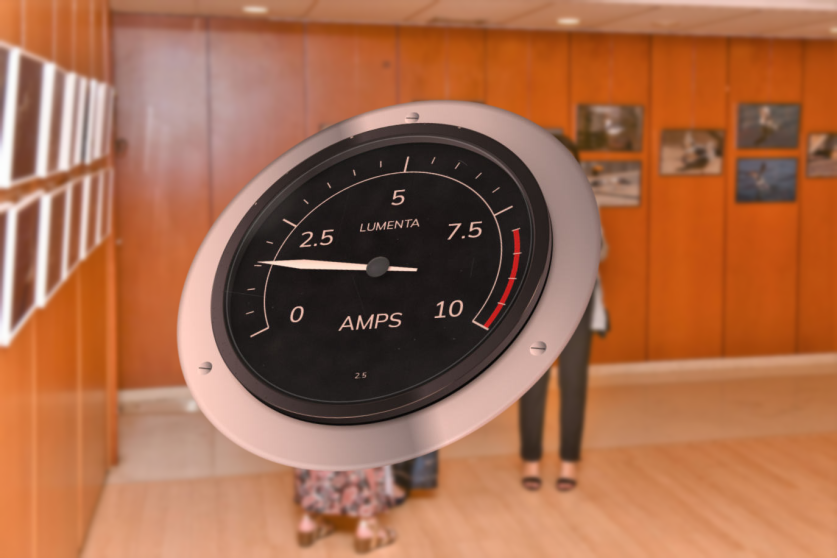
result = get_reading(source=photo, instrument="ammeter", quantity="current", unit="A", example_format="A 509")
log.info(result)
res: A 1.5
